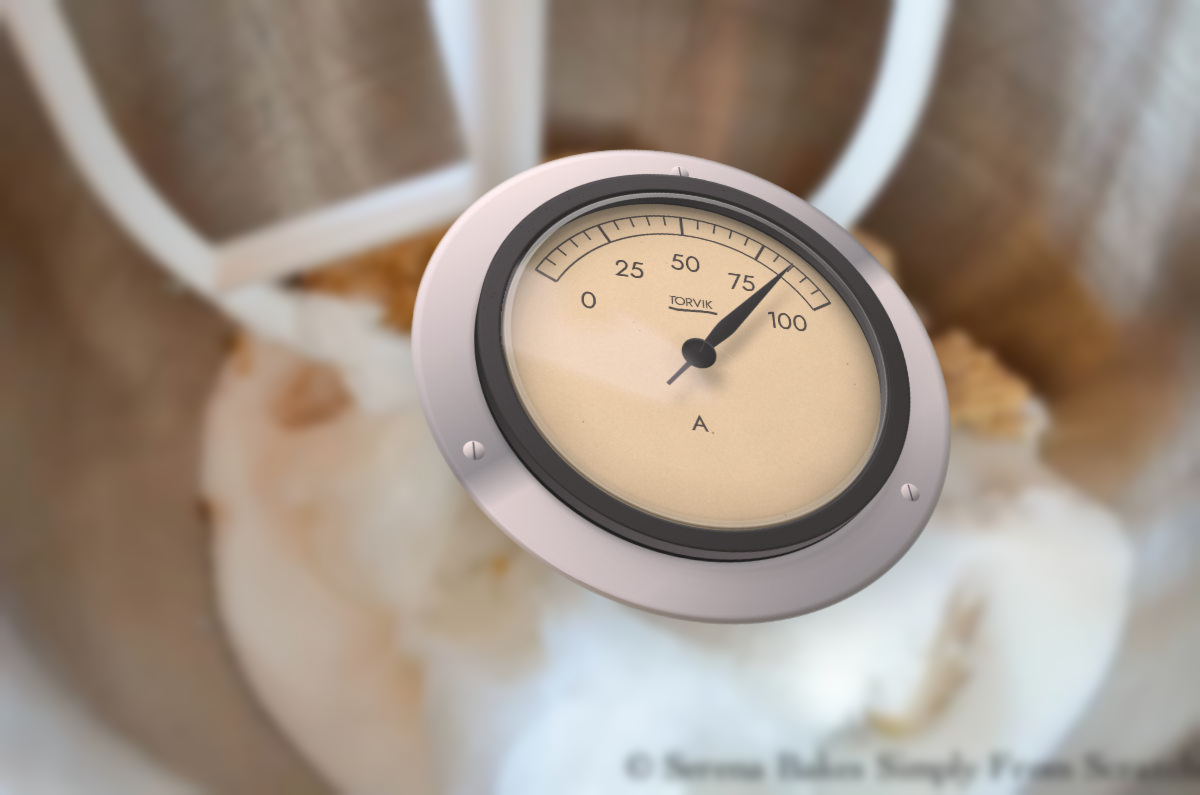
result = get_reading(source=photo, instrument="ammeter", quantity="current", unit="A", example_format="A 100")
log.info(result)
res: A 85
